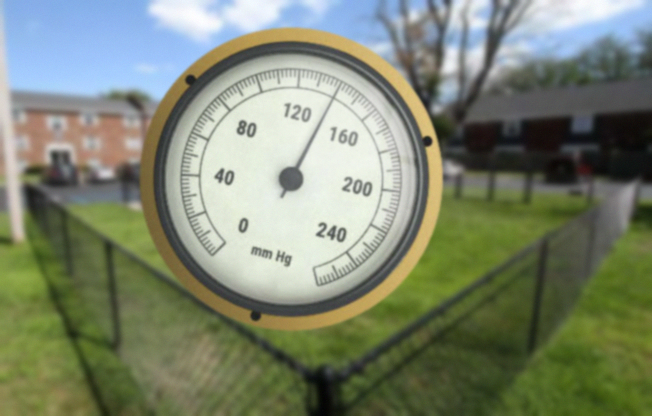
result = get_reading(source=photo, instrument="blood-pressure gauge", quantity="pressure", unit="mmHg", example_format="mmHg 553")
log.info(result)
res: mmHg 140
